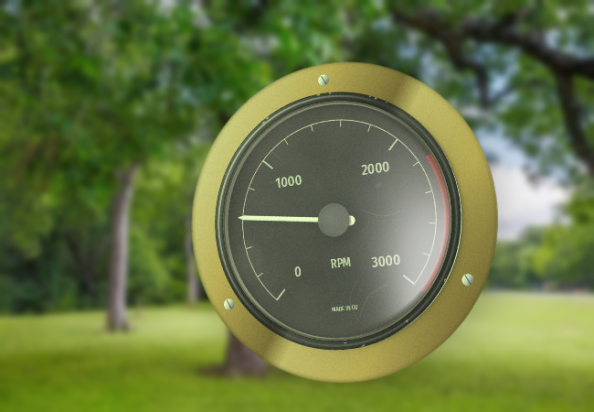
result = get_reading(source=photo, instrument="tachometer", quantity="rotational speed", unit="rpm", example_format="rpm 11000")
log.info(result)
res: rpm 600
